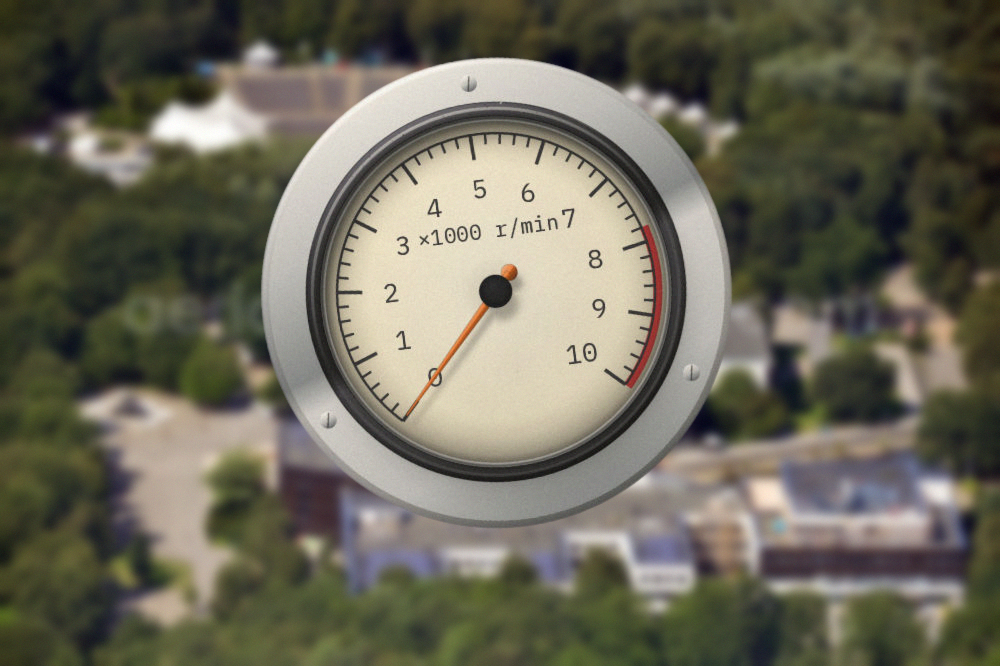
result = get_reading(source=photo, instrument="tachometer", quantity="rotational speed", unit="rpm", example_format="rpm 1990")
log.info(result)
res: rpm 0
